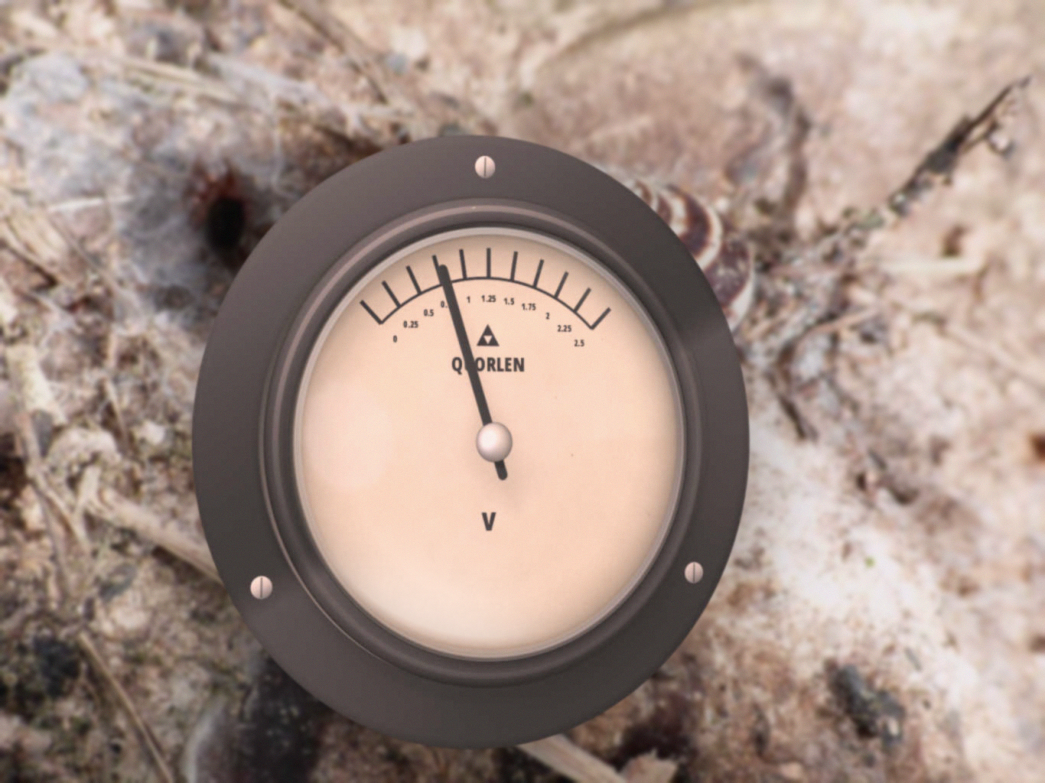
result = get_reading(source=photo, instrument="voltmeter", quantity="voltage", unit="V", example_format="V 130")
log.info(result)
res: V 0.75
